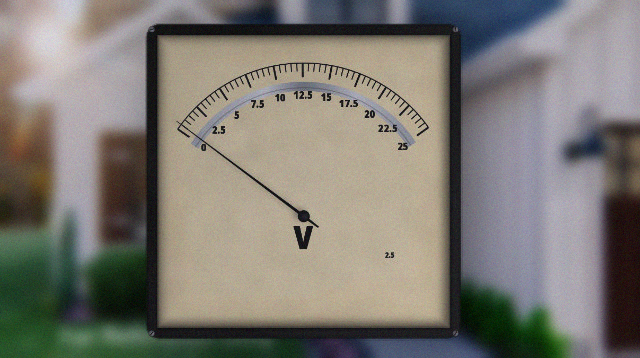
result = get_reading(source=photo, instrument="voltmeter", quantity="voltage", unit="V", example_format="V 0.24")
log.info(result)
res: V 0.5
